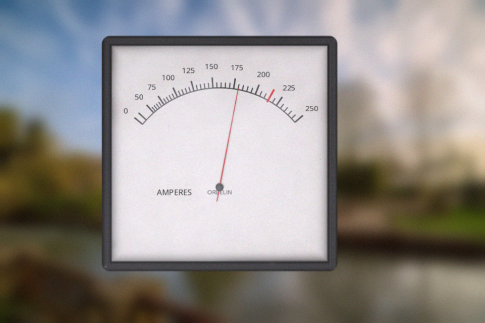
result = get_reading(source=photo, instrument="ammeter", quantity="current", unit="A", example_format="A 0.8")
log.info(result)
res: A 180
